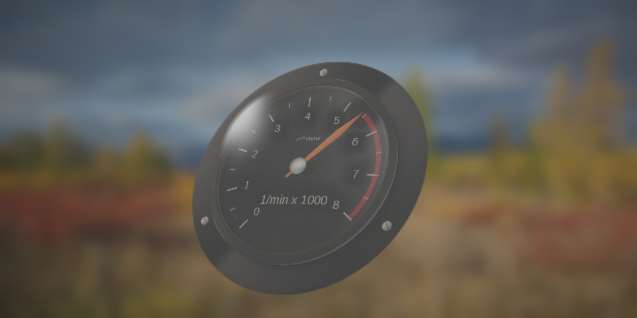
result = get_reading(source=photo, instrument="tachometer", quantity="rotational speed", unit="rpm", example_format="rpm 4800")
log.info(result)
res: rpm 5500
